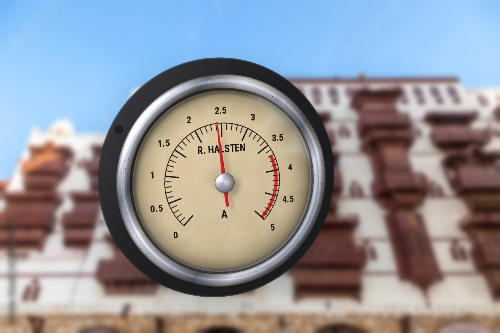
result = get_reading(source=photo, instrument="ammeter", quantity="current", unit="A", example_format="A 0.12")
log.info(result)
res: A 2.4
